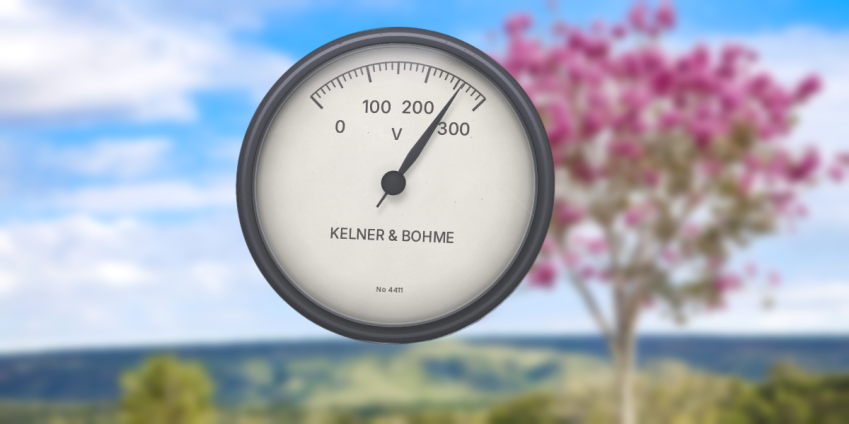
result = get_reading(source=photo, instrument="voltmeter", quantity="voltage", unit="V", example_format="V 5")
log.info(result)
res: V 260
